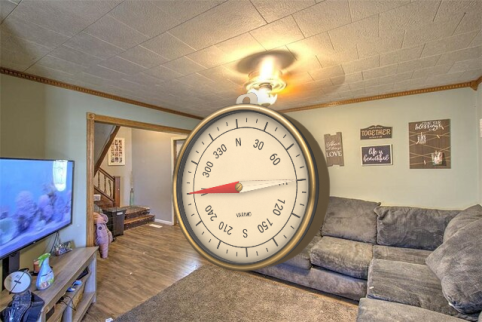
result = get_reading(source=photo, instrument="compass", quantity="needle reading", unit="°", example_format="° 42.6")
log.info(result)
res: ° 270
